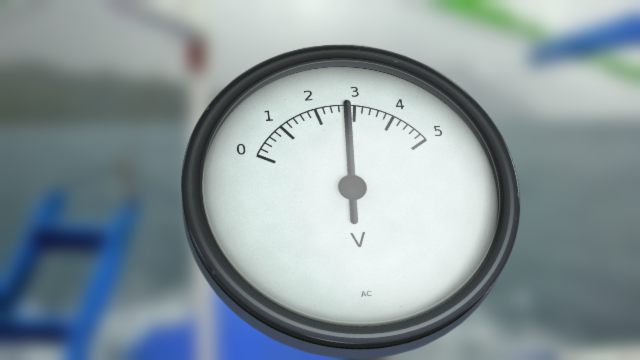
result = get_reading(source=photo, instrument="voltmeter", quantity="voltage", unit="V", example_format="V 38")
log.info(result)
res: V 2.8
